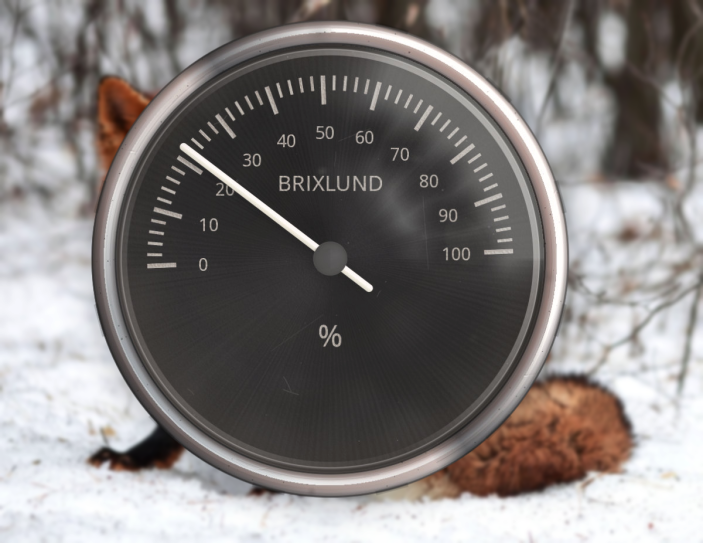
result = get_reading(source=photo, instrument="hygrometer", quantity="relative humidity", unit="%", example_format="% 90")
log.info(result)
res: % 22
